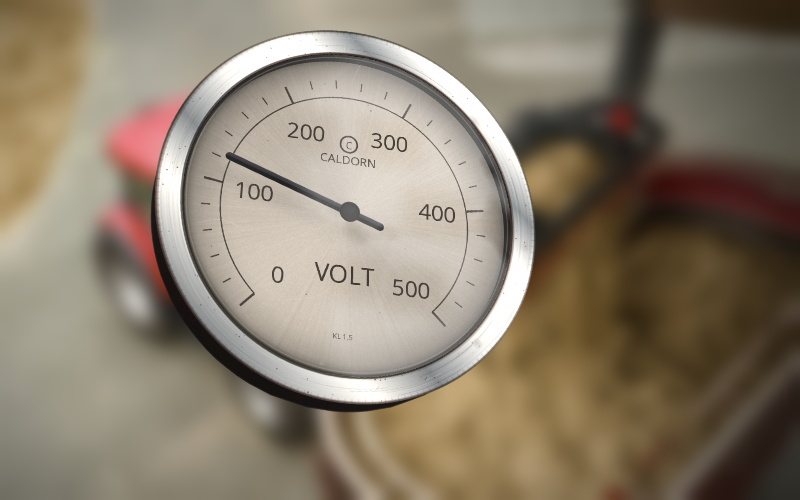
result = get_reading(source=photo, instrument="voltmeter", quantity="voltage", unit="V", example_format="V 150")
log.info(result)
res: V 120
